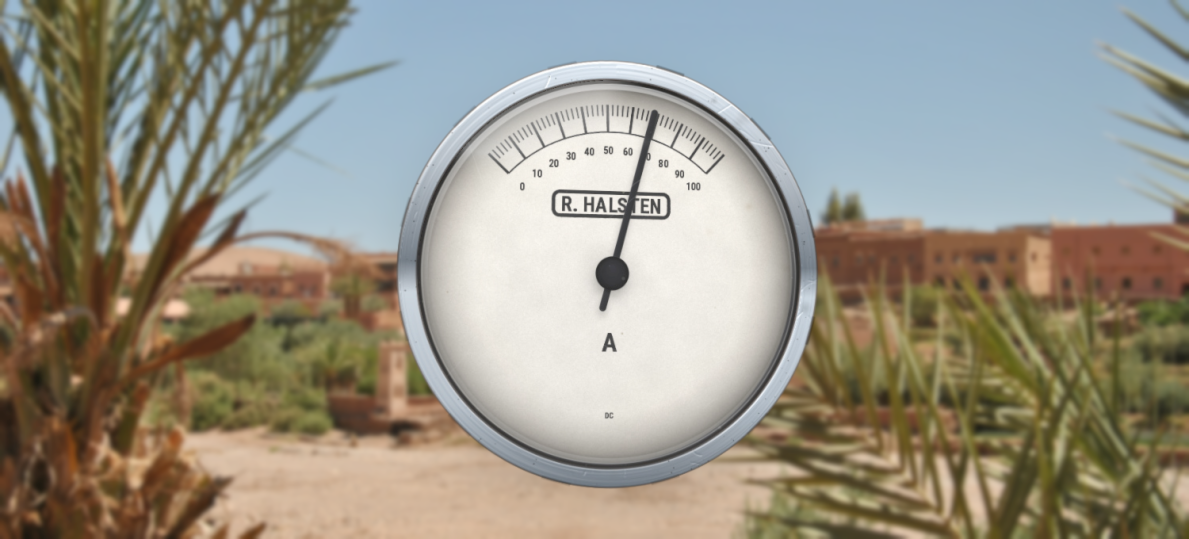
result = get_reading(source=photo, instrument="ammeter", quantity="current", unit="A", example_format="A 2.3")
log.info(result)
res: A 68
